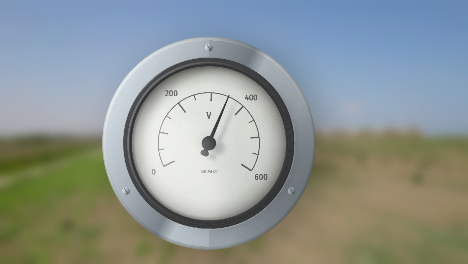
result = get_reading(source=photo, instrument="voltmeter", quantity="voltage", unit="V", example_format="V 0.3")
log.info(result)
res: V 350
